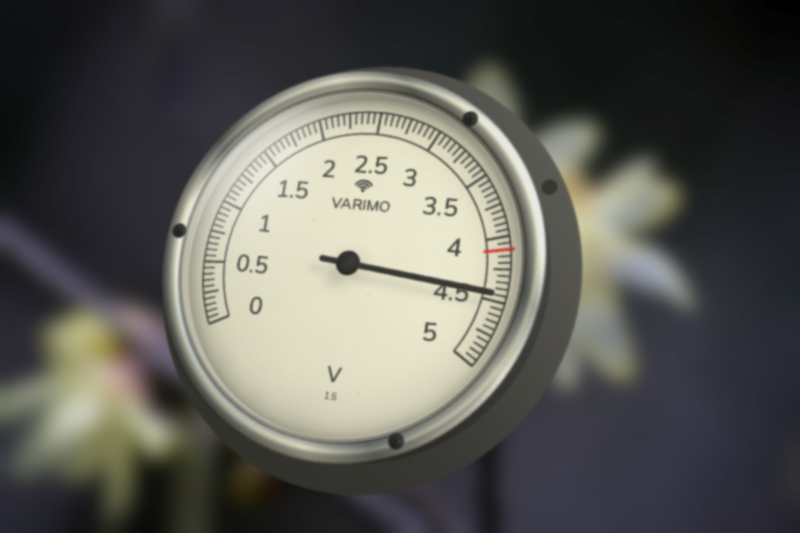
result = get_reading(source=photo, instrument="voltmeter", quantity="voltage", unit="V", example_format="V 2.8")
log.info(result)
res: V 4.45
